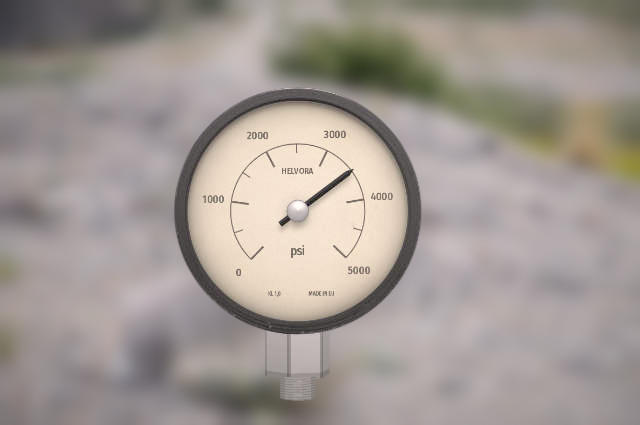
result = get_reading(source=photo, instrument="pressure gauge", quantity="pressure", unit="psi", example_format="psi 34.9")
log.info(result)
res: psi 3500
